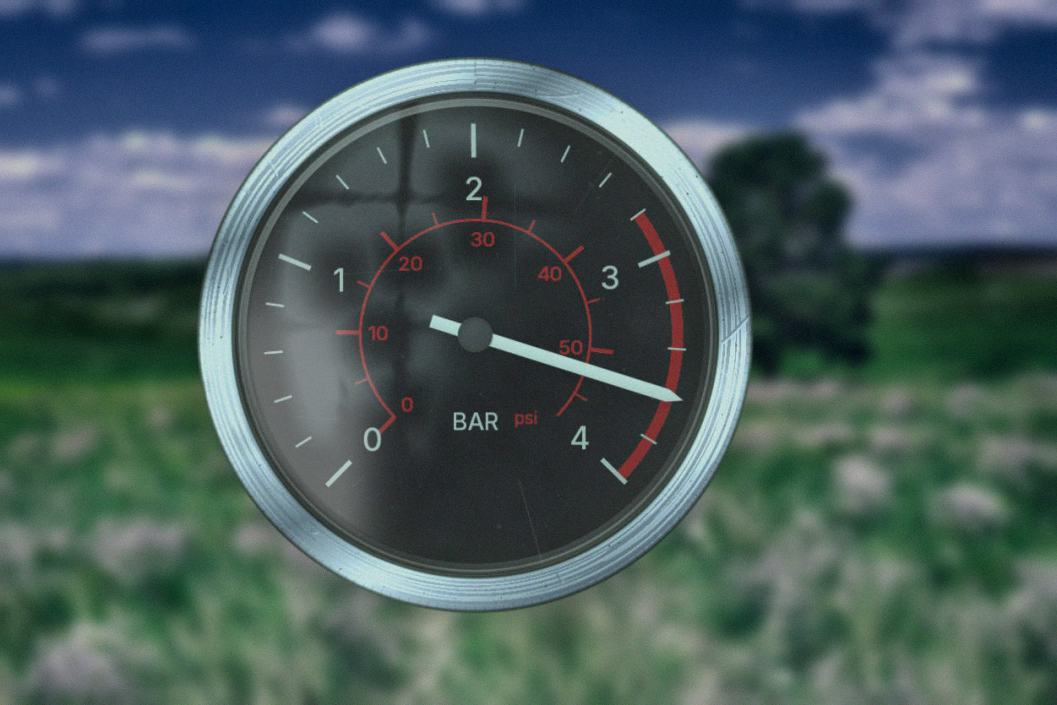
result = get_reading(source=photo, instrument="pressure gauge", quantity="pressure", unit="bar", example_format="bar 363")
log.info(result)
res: bar 3.6
